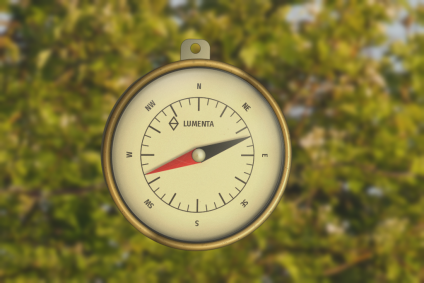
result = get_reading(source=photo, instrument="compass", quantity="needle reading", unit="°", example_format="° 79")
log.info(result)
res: ° 250
